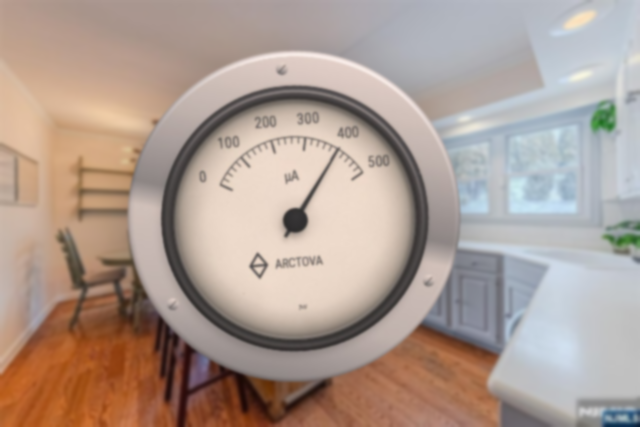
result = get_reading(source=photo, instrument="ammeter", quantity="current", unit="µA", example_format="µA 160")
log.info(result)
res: µA 400
